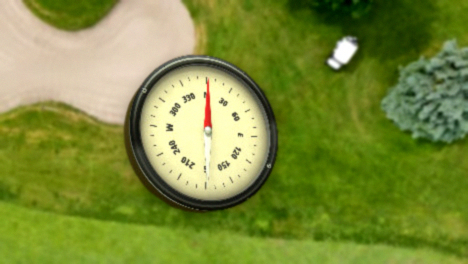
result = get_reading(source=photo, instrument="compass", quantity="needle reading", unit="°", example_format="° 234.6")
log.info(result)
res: ° 0
